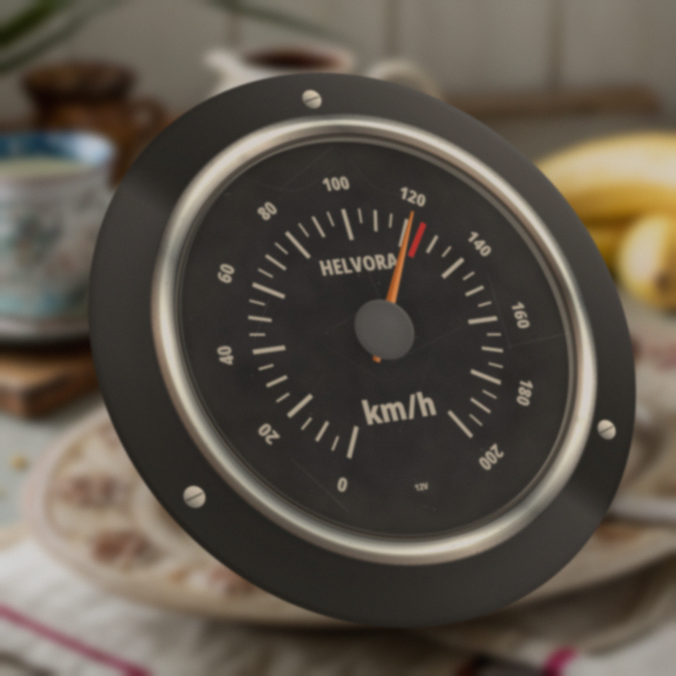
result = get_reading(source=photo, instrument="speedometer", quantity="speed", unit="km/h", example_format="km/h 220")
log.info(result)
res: km/h 120
